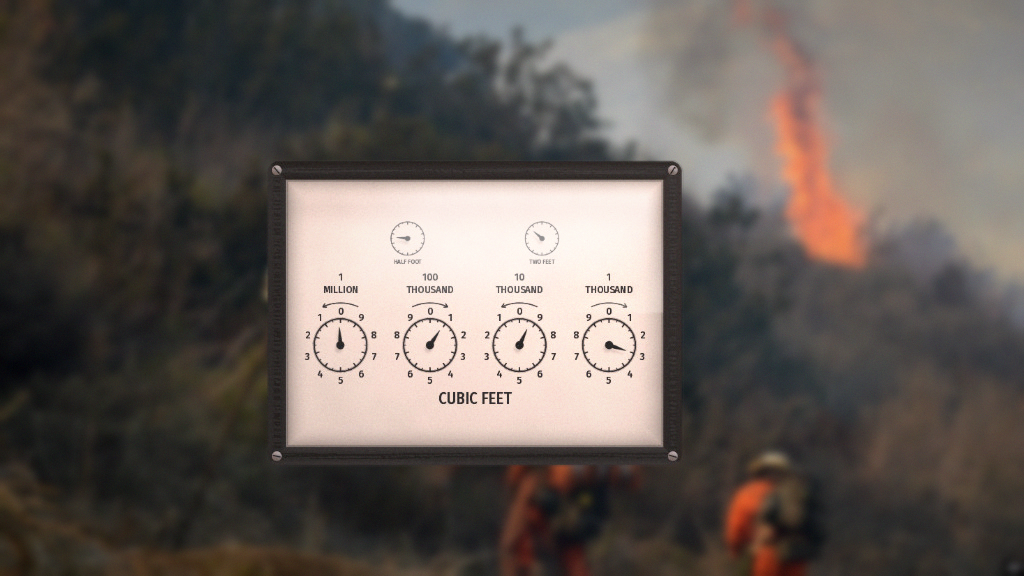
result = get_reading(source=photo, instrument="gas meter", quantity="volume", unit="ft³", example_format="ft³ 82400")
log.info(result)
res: ft³ 9300
